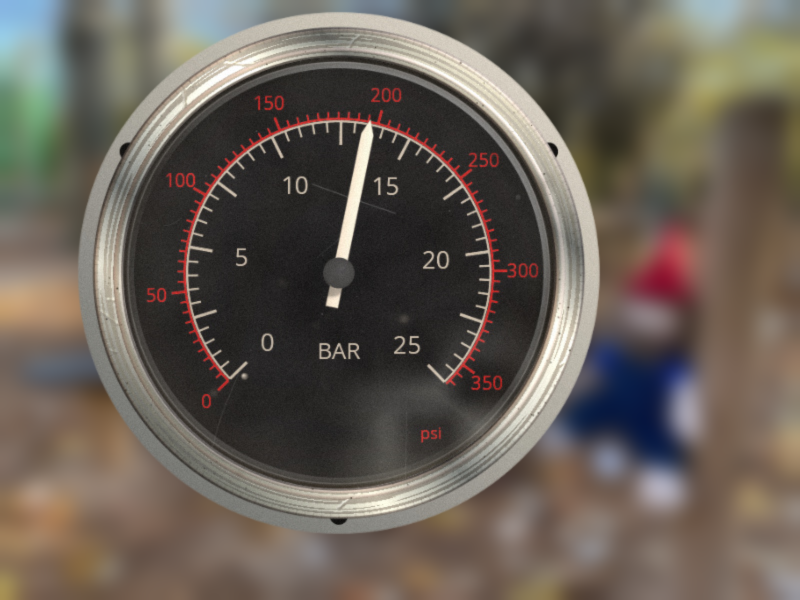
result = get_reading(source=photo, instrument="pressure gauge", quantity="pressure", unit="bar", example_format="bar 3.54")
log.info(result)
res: bar 13.5
